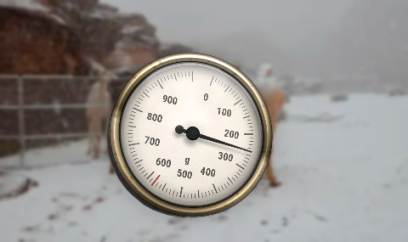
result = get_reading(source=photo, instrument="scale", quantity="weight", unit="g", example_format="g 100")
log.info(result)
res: g 250
